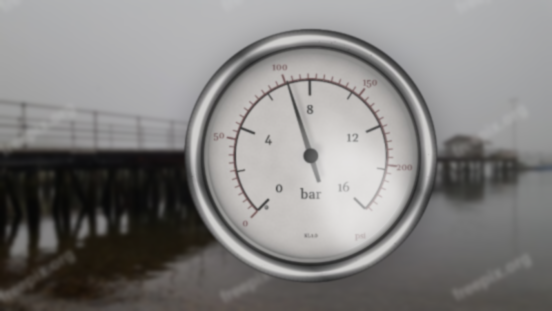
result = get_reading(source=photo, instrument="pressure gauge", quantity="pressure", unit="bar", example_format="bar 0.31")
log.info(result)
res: bar 7
